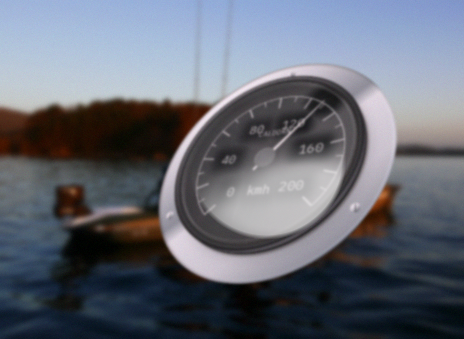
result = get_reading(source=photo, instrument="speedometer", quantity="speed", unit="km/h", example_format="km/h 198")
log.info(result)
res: km/h 130
